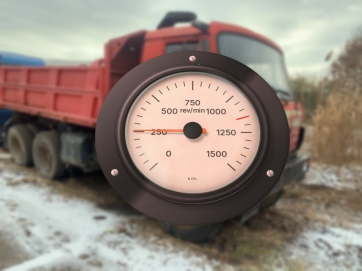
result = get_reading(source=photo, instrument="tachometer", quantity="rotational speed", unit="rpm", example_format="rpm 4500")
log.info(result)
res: rpm 250
